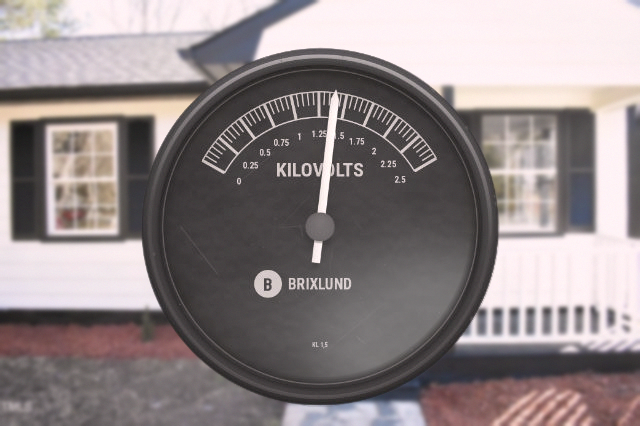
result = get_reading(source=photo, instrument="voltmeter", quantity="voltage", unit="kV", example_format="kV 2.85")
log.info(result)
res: kV 1.4
